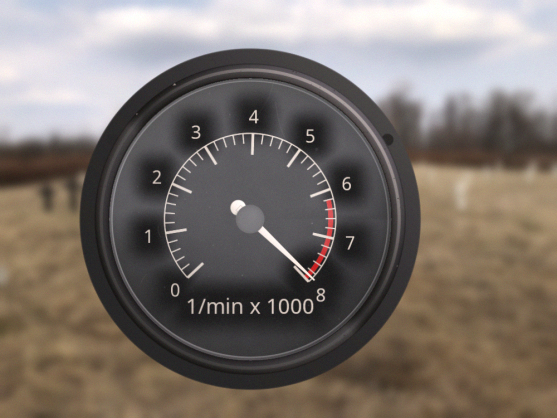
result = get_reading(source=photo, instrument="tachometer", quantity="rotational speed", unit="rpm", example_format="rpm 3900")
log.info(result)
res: rpm 7900
